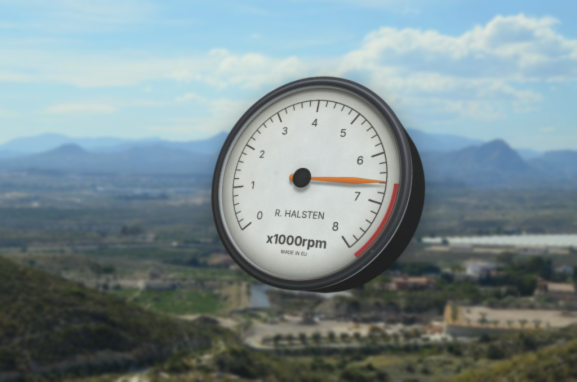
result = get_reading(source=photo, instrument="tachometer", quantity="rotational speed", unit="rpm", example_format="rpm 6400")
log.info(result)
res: rpm 6600
